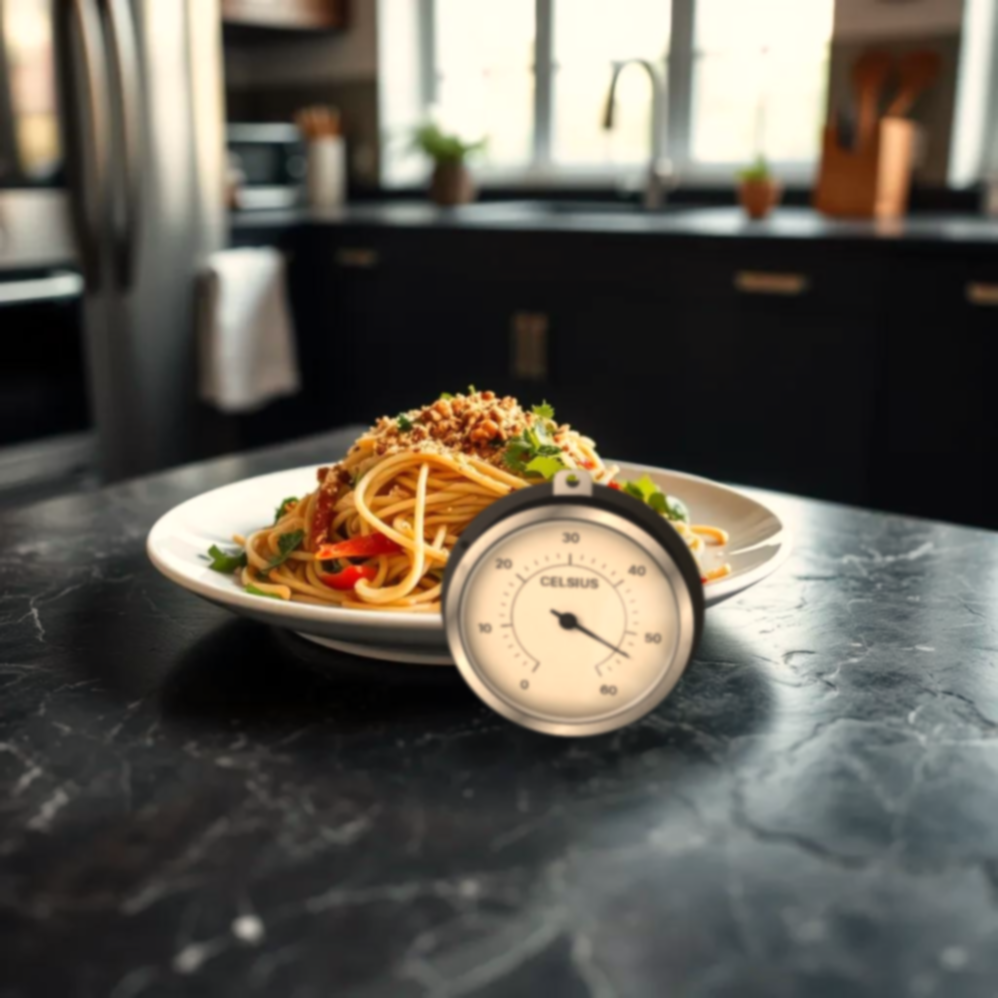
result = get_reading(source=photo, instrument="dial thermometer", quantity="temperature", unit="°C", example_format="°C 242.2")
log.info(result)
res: °C 54
